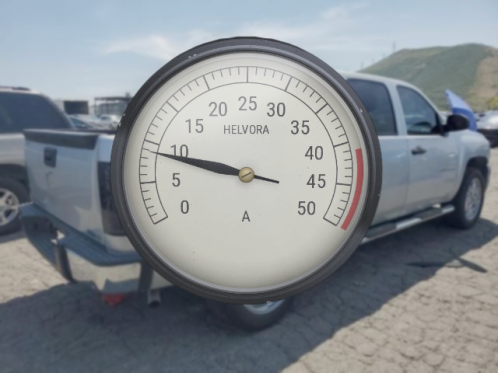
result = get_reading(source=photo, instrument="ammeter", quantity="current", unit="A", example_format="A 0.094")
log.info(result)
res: A 9
